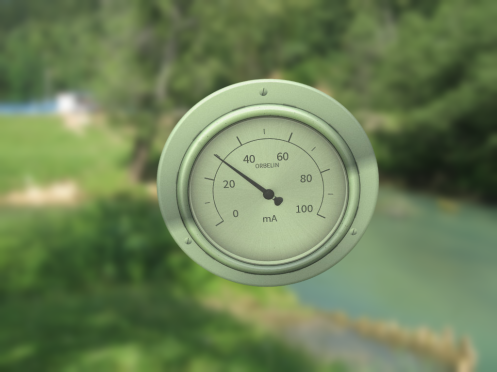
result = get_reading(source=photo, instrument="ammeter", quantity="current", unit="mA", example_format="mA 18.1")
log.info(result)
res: mA 30
